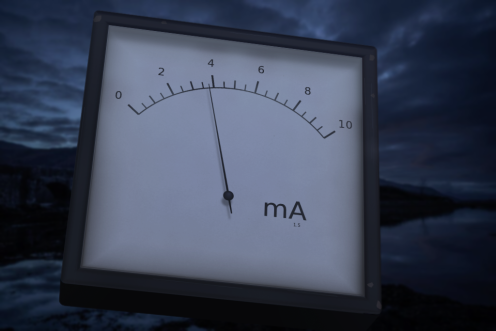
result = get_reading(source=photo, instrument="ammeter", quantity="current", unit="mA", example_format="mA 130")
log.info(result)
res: mA 3.75
